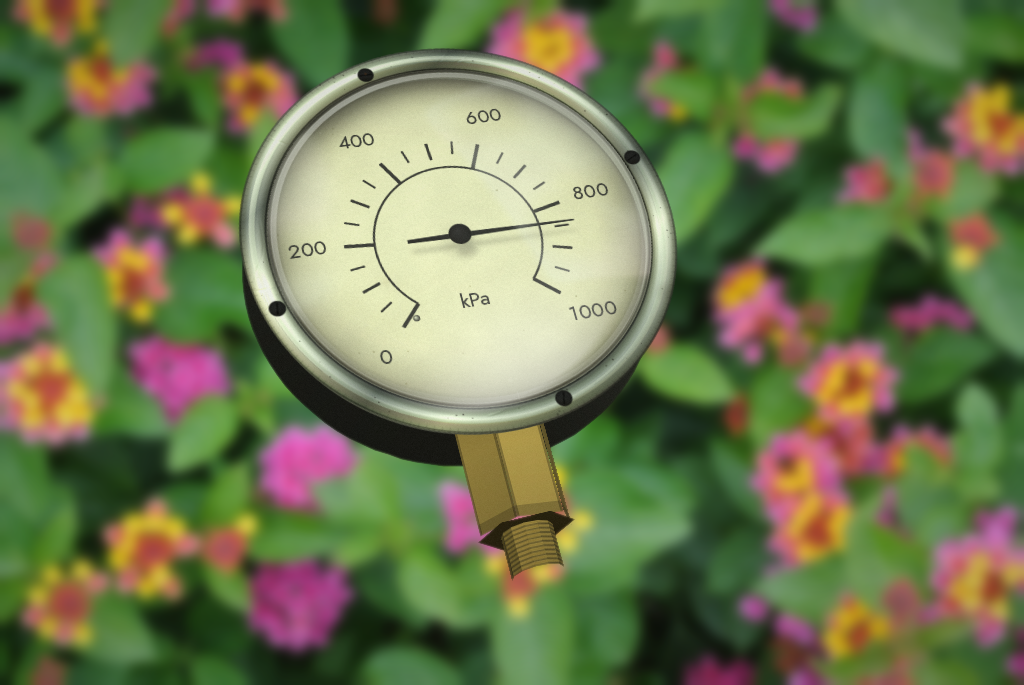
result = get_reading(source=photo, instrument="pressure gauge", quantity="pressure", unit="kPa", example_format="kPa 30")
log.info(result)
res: kPa 850
